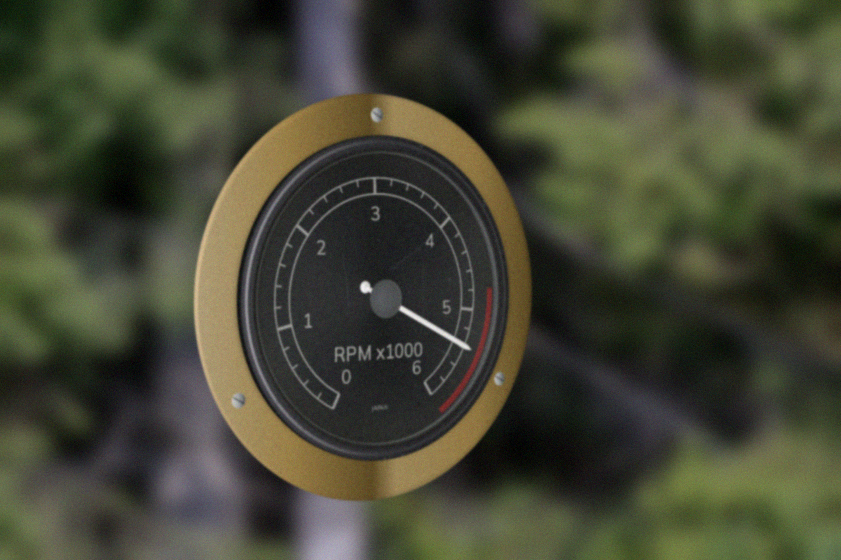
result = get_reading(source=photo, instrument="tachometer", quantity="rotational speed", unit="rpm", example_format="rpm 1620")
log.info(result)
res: rpm 5400
